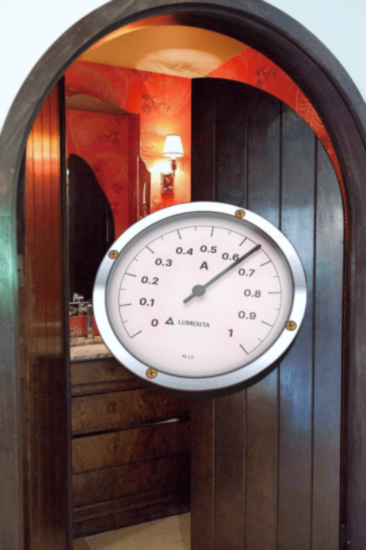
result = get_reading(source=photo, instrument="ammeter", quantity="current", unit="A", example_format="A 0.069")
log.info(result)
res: A 0.65
